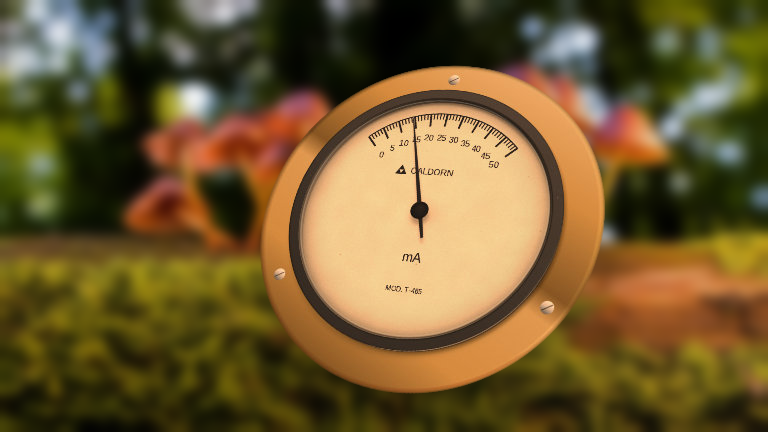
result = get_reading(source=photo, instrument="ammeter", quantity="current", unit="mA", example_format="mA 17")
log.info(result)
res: mA 15
